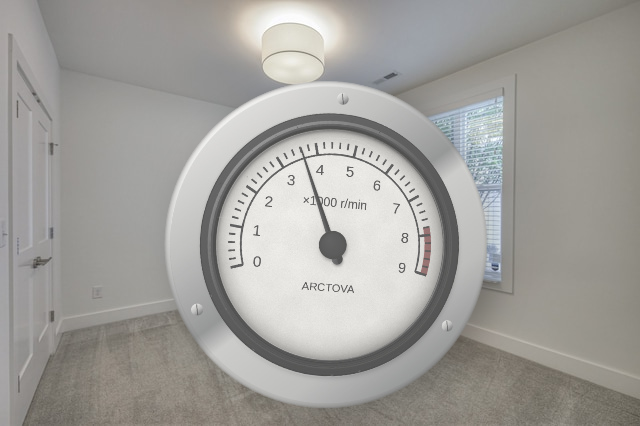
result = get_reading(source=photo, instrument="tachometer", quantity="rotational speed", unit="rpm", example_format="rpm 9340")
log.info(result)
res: rpm 3600
